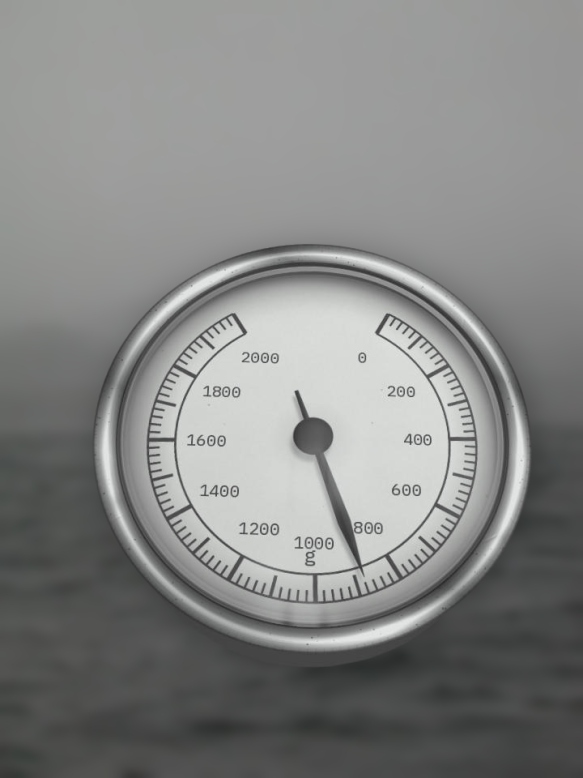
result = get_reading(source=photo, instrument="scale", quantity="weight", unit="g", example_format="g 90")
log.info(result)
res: g 880
